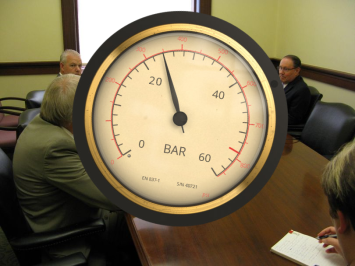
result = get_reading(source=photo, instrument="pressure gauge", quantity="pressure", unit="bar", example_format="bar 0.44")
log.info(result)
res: bar 24
